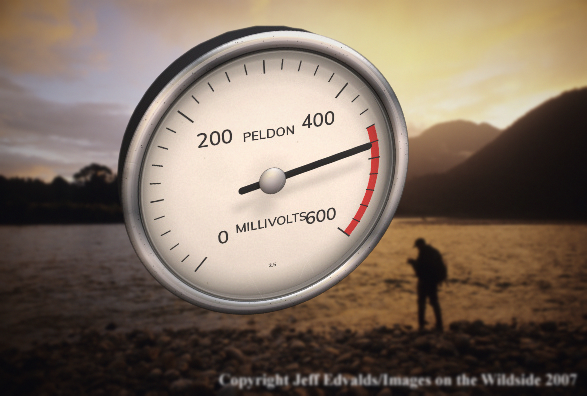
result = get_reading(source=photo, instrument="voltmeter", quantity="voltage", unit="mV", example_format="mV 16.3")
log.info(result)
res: mV 480
